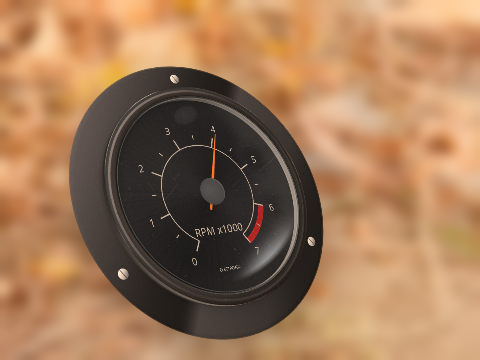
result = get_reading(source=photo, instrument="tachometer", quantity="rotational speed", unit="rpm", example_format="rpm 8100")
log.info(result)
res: rpm 4000
